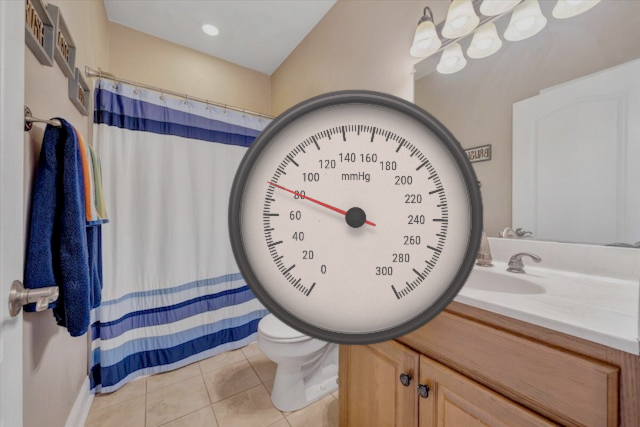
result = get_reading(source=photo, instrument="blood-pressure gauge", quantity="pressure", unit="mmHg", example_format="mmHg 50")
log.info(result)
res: mmHg 80
